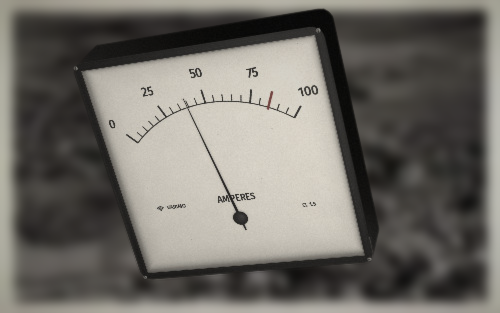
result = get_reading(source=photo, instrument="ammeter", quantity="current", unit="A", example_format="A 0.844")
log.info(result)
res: A 40
